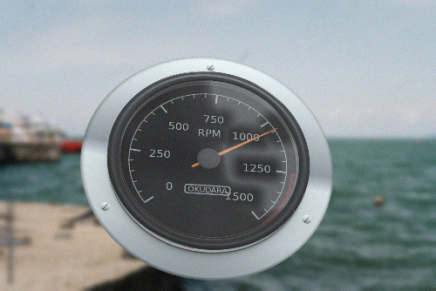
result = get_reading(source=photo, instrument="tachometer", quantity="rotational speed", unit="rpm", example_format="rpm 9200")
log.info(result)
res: rpm 1050
